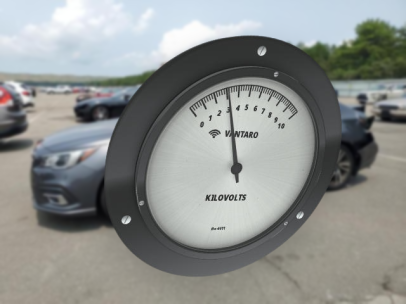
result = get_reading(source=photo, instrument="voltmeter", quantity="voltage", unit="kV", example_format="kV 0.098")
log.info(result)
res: kV 3
